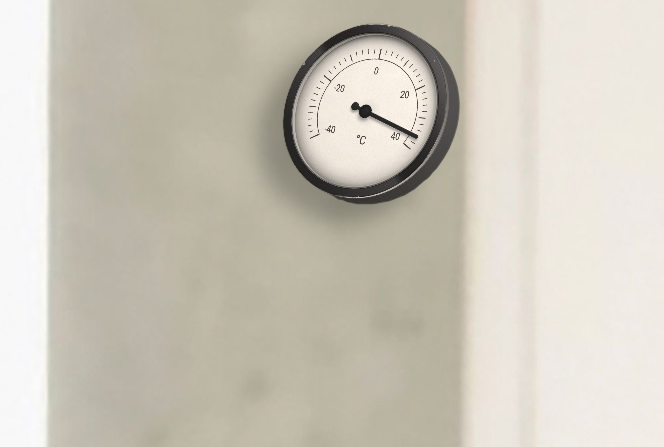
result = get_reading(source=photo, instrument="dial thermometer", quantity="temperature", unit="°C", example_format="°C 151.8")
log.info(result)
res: °C 36
